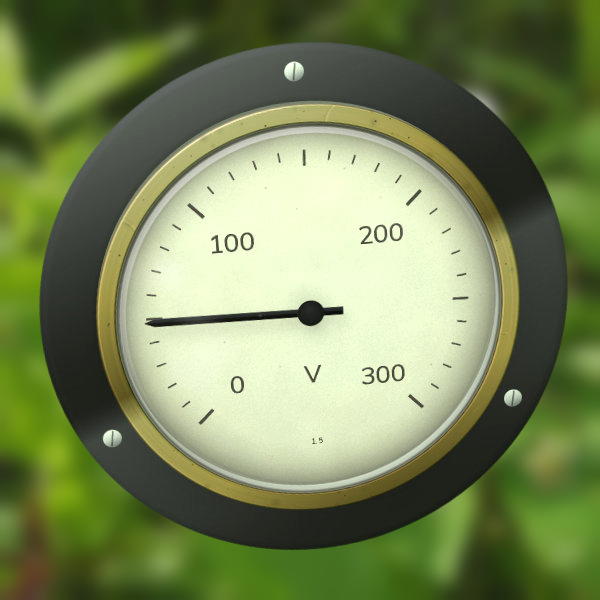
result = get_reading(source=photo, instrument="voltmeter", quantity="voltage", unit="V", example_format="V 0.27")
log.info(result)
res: V 50
